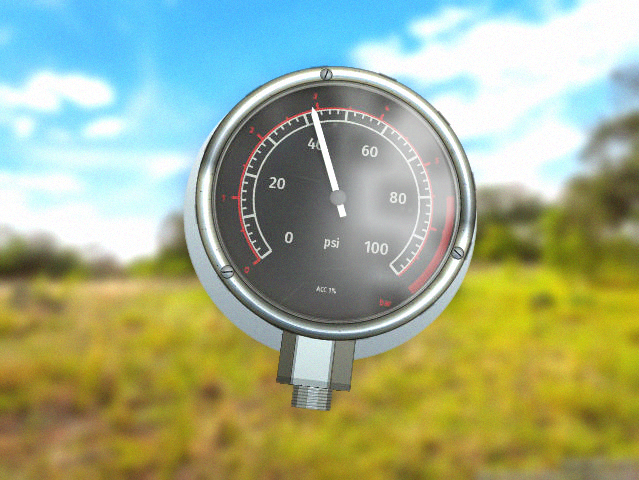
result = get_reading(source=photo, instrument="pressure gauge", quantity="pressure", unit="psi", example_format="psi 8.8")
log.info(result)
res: psi 42
